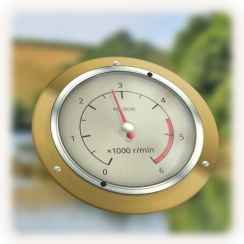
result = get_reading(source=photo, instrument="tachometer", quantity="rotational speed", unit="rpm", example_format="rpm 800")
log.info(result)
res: rpm 2750
